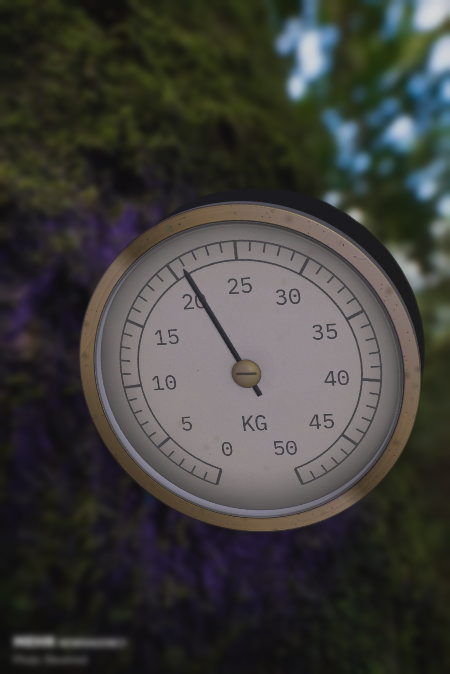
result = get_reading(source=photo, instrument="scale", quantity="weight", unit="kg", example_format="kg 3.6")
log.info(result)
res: kg 21
